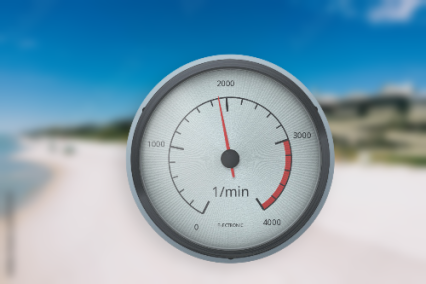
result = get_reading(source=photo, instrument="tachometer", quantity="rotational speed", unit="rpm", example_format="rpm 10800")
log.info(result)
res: rpm 1900
